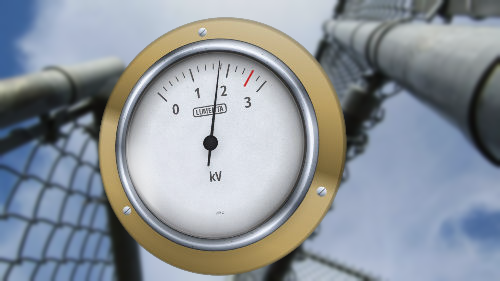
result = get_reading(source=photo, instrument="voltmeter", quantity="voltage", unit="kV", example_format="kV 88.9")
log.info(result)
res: kV 1.8
